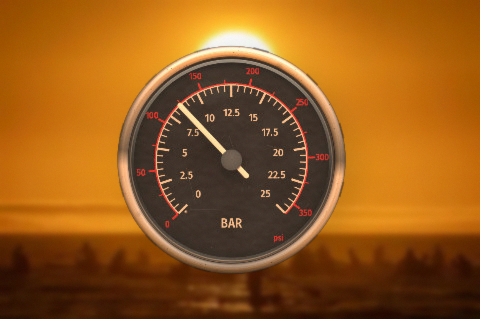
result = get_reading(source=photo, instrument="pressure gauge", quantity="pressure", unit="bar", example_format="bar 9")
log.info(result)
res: bar 8.5
